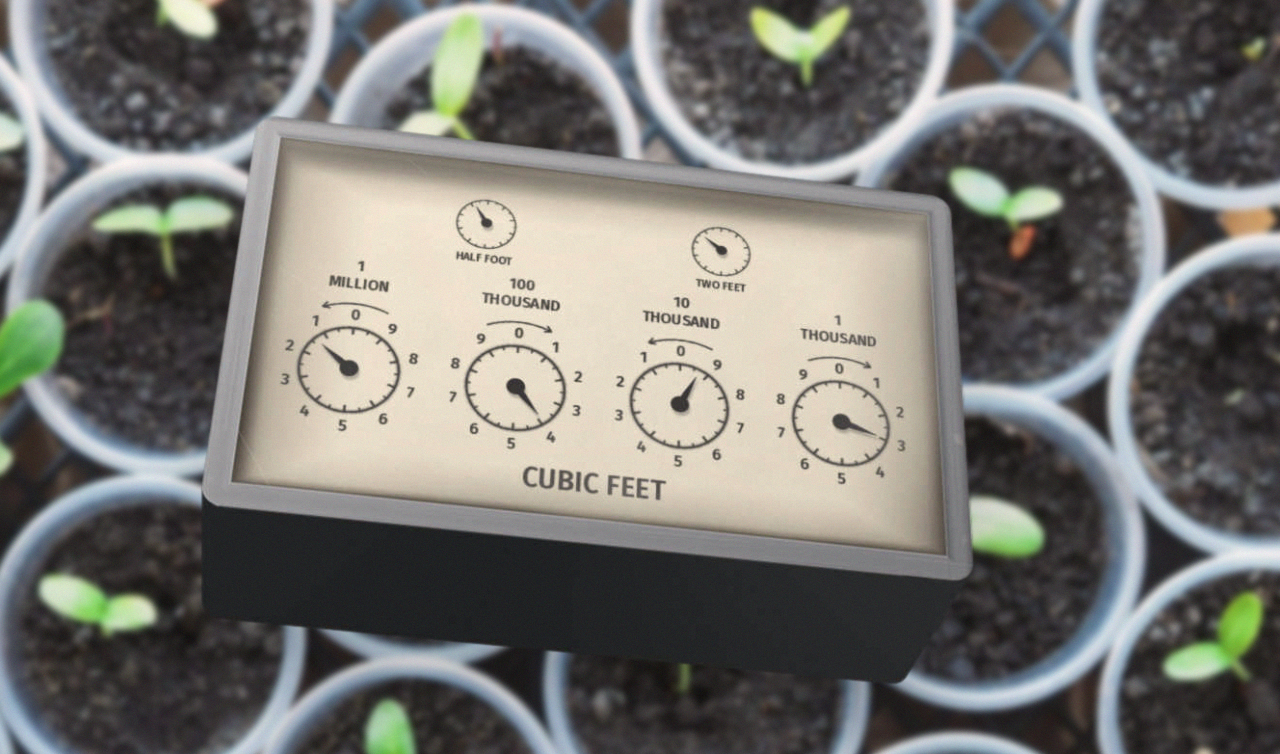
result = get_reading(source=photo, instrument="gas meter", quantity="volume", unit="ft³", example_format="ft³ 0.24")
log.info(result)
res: ft³ 139300
